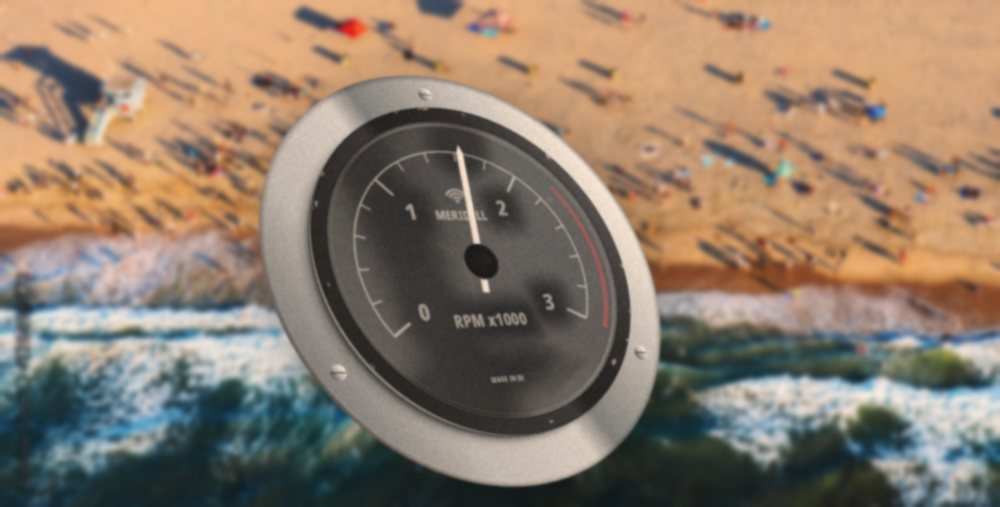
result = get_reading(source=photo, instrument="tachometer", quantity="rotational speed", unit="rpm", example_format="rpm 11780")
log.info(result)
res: rpm 1600
